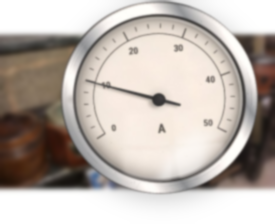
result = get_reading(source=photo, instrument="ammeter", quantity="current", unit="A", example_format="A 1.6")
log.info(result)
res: A 10
